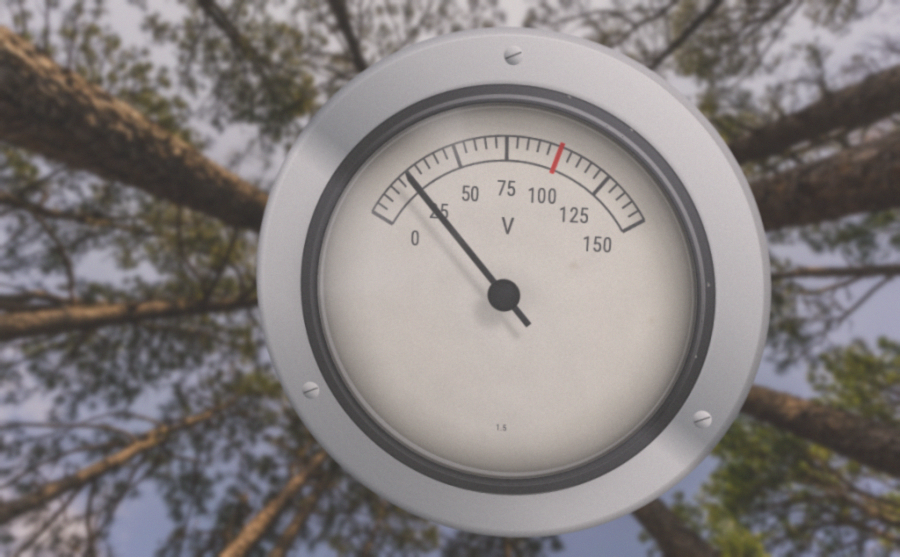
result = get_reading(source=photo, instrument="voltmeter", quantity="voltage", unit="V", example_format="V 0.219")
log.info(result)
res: V 25
